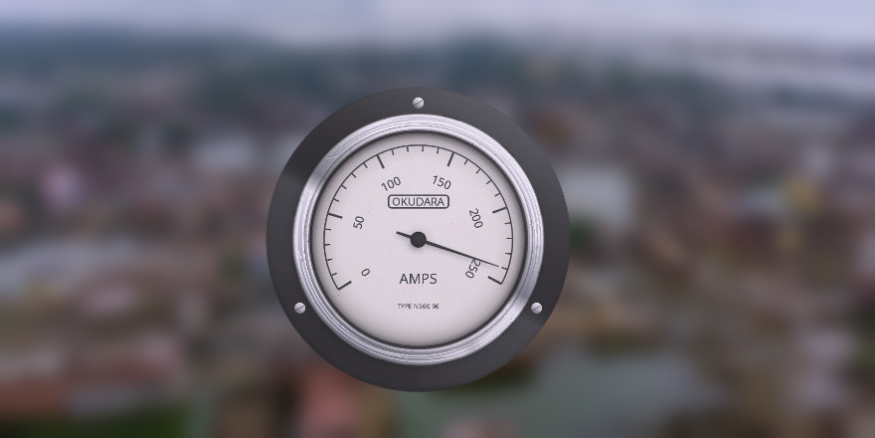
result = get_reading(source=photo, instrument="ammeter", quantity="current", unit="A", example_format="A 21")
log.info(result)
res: A 240
